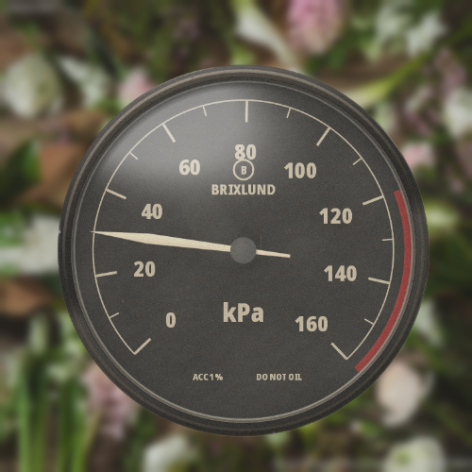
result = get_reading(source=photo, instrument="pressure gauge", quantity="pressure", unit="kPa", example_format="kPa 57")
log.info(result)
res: kPa 30
